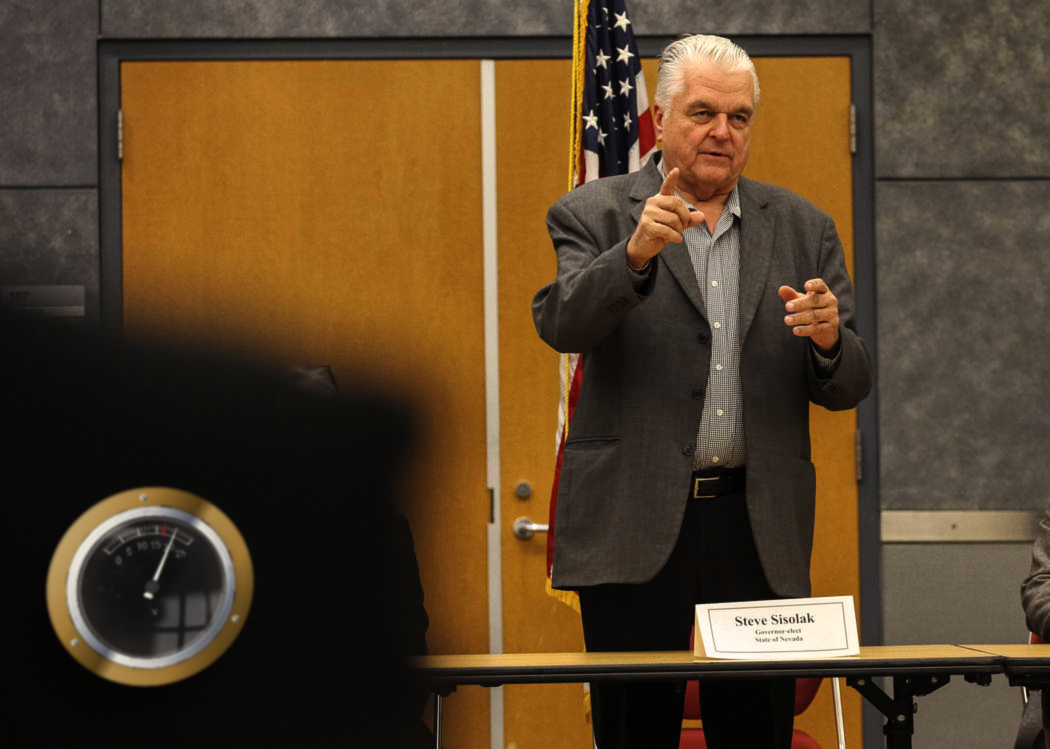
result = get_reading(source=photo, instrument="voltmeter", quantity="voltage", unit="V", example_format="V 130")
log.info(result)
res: V 20
